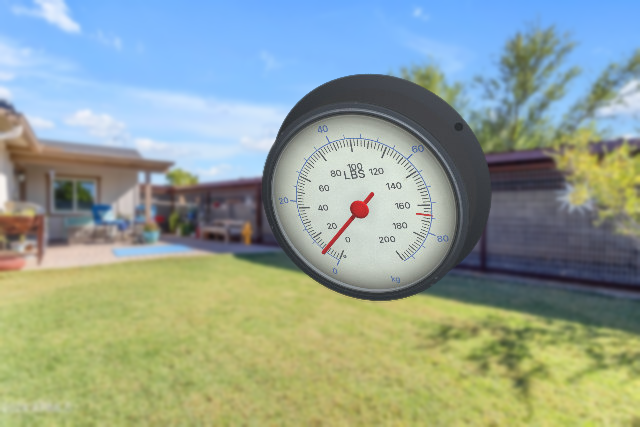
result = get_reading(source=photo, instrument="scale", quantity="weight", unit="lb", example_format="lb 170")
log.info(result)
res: lb 10
